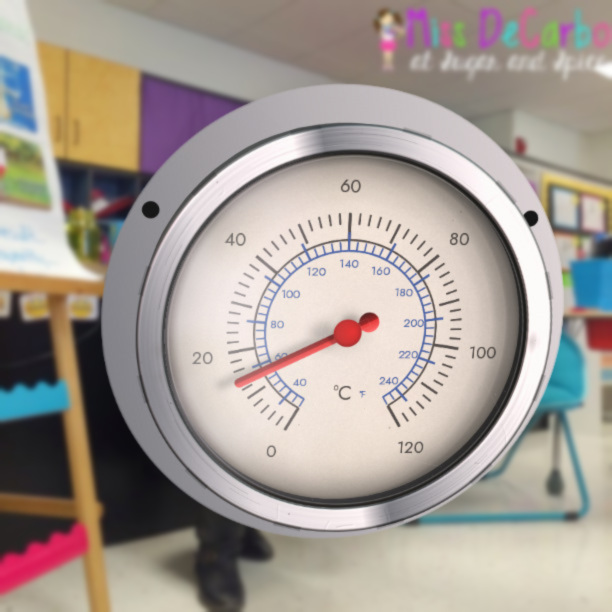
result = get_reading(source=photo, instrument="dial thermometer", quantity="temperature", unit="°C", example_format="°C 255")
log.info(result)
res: °C 14
